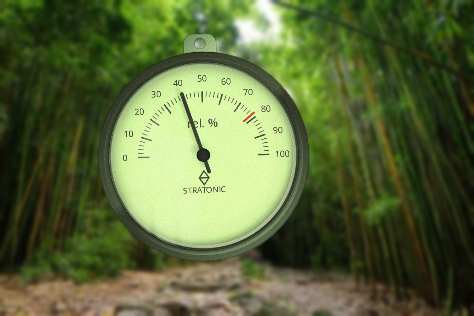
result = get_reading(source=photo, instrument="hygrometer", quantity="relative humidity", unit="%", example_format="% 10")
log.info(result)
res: % 40
